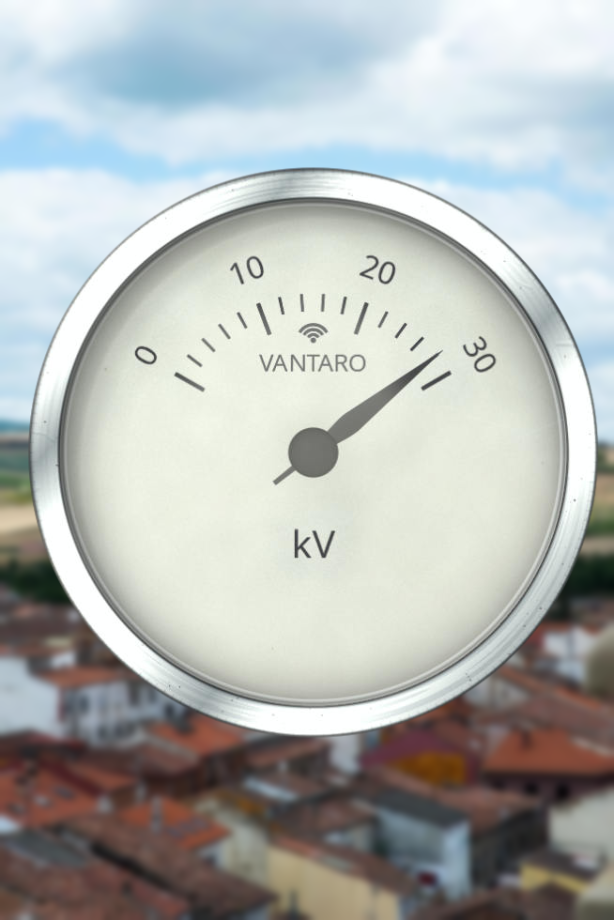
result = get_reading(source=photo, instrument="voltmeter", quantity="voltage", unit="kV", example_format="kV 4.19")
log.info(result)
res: kV 28
